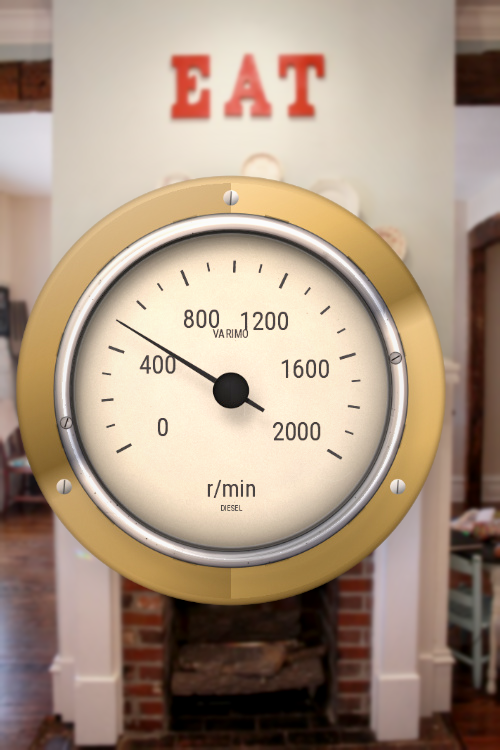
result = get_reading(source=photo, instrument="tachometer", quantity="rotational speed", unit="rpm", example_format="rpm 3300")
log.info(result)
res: rpm 500
